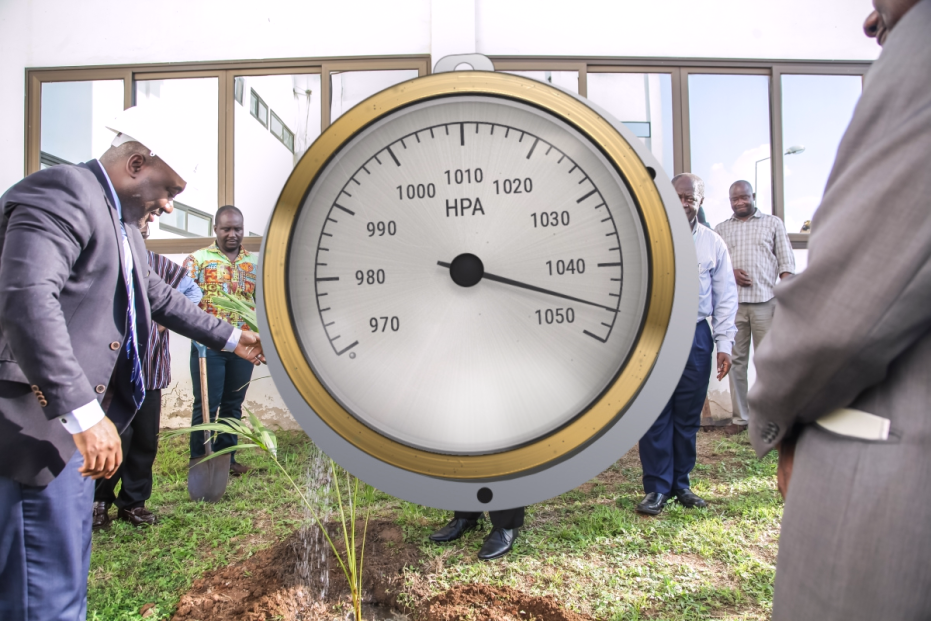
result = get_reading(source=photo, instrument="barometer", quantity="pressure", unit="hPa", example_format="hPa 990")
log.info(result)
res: hPa 1046
